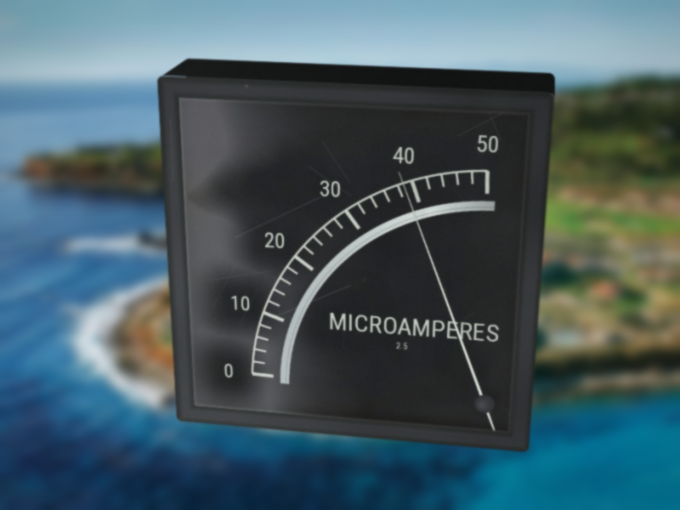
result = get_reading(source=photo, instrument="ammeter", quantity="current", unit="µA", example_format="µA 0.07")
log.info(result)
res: µA 39
